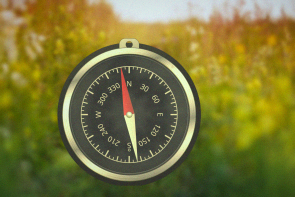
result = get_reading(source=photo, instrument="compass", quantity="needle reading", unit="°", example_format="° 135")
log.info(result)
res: ° 350
